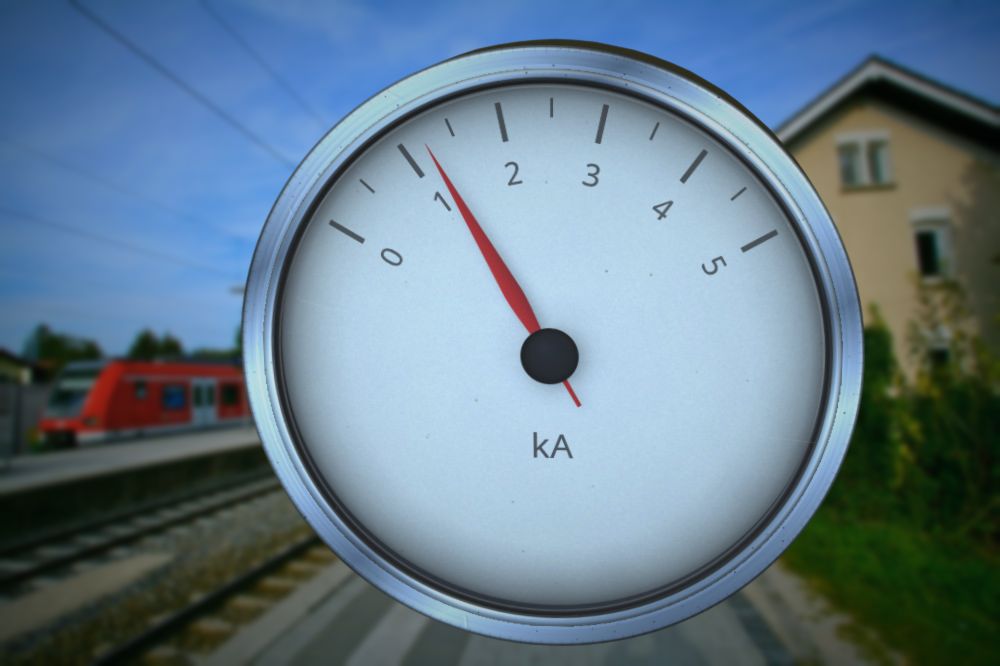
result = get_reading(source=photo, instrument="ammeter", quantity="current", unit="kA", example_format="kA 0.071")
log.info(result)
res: kA 1.25
